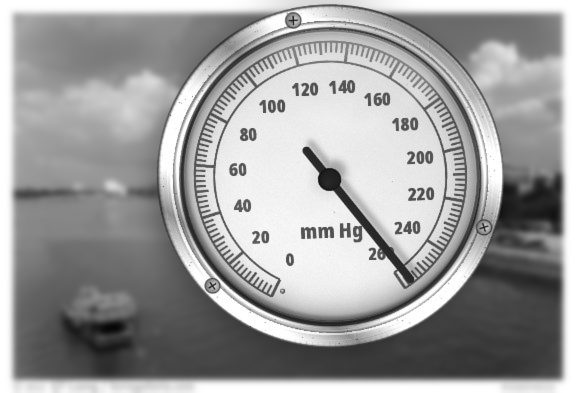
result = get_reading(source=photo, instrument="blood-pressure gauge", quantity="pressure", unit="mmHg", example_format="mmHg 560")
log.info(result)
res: mmHg 256
